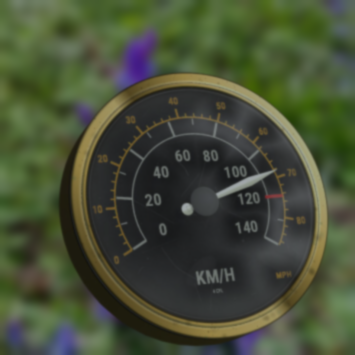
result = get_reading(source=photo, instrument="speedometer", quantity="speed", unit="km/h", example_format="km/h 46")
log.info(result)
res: km/h 110
